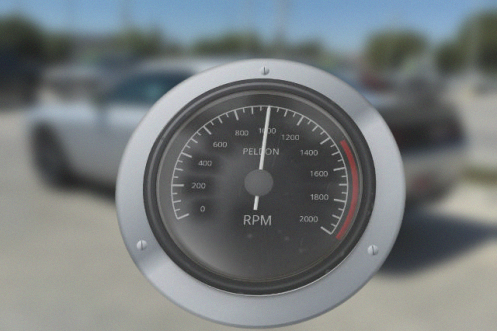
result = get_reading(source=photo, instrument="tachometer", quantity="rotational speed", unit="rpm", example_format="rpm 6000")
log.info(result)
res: rpm 1000
